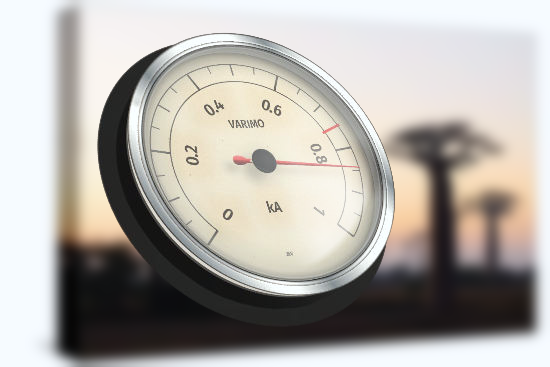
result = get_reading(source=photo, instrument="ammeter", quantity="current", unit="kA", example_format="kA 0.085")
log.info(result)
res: kA 0.85
